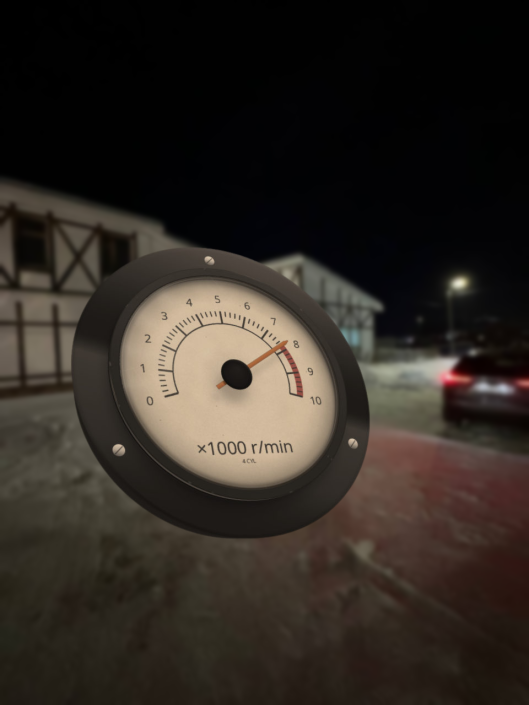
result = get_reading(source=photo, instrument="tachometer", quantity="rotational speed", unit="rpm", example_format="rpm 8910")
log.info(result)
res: rpm 7800
